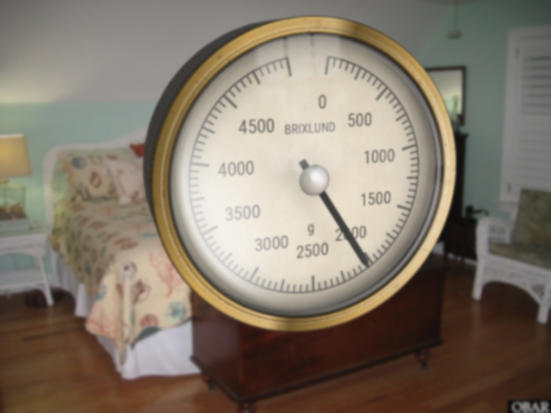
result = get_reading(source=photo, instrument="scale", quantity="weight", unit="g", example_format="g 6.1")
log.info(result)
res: g 2050
